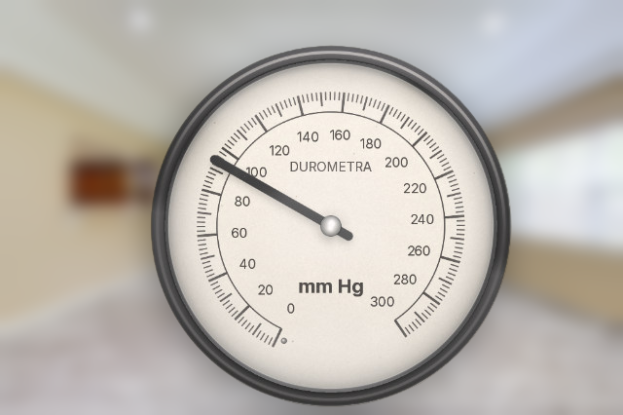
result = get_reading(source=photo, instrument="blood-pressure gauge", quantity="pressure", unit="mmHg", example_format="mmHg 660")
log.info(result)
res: mmHg 94
